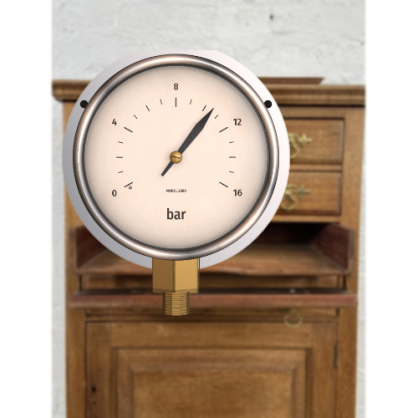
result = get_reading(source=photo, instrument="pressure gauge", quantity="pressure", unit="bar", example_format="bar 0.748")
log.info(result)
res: bar 10.5
